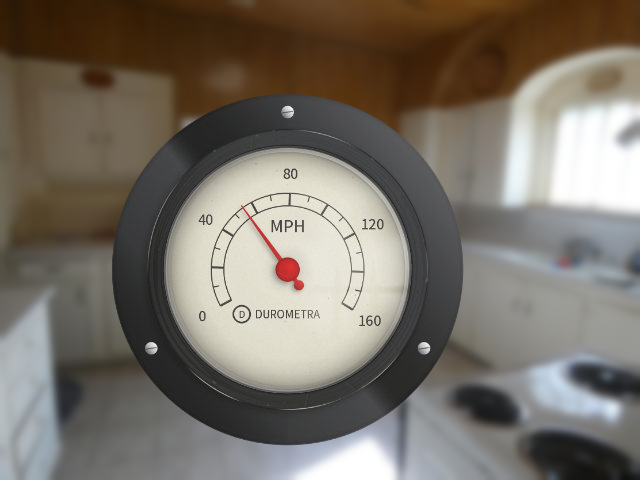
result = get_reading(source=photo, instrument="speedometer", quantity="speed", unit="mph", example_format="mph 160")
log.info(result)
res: mph 55
